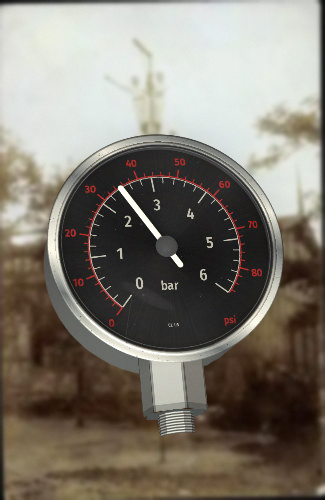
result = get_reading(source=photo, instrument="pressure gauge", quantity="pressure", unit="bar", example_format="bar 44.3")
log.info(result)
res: bar 2.4
